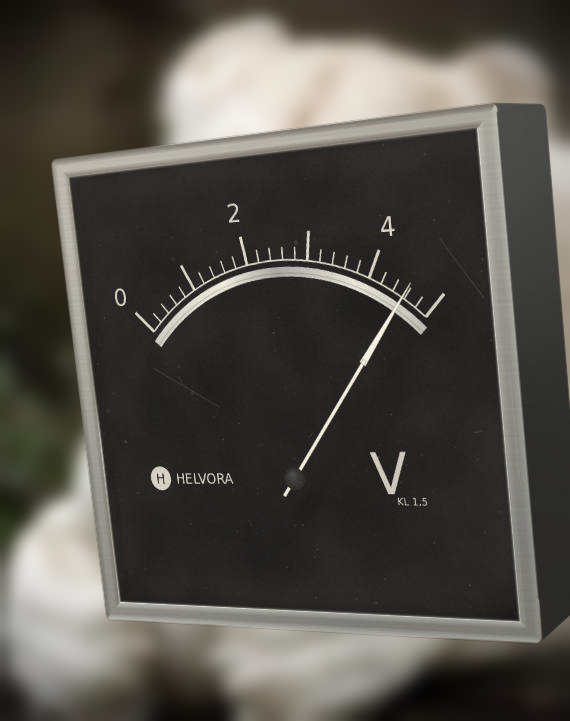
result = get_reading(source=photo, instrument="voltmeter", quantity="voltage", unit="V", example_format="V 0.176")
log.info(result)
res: V 4.6
